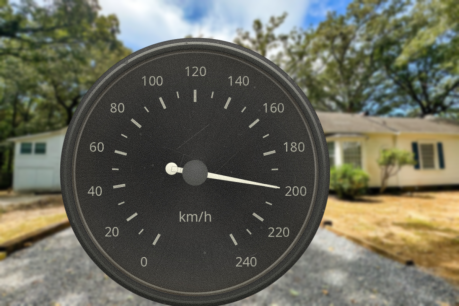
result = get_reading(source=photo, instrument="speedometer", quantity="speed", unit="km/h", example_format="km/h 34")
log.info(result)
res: km/h 200
